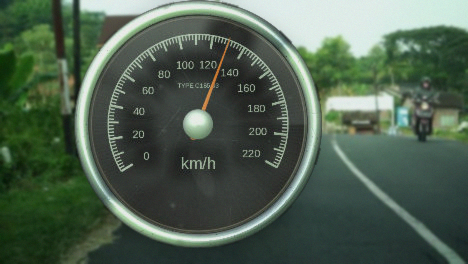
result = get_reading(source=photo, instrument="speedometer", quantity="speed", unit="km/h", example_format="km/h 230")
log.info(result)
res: km/h 130
